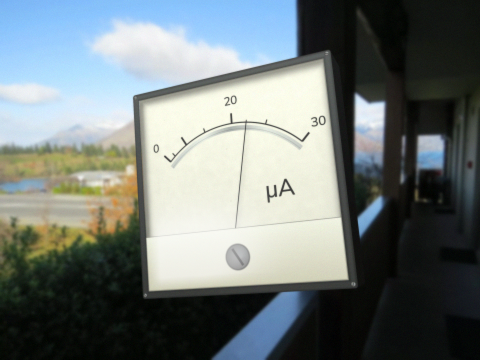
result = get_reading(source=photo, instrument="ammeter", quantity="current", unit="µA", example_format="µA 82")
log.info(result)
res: µA 22.5
